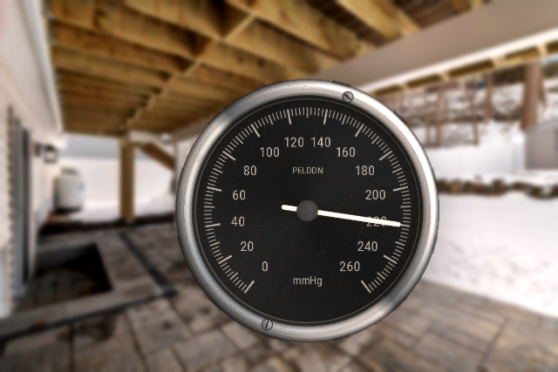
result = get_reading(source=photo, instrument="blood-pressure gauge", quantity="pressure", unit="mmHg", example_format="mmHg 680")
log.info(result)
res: mmHg 220
